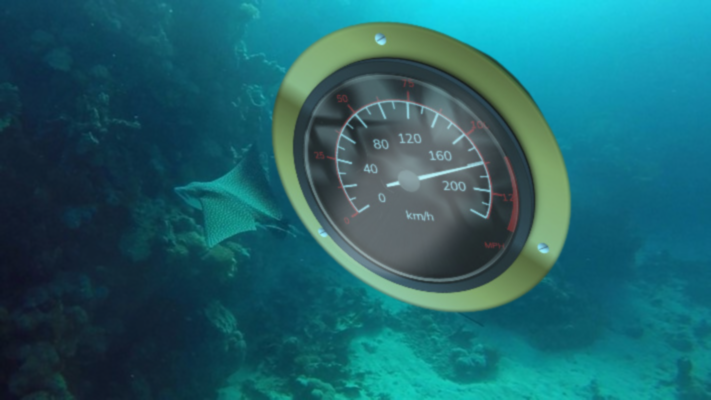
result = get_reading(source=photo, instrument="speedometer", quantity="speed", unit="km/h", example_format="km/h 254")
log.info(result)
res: km/h 180
